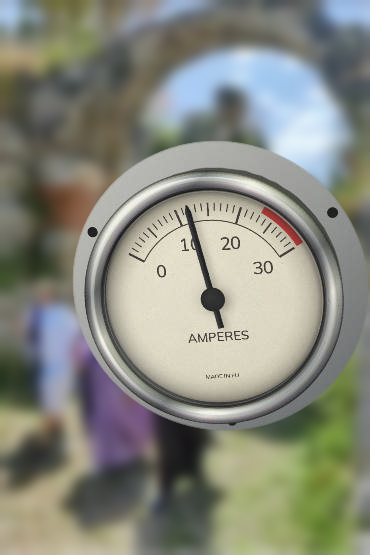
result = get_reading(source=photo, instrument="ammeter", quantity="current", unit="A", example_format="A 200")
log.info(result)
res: A 12
